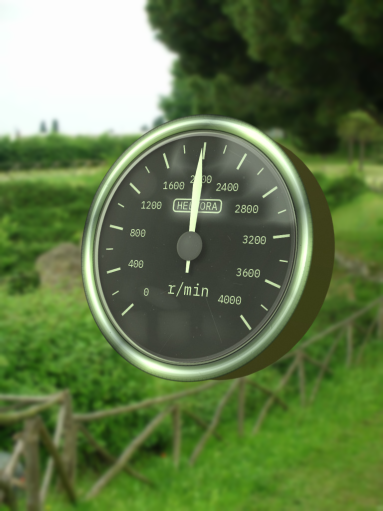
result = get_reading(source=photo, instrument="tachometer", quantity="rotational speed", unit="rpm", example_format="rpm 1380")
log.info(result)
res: rpm 2000
